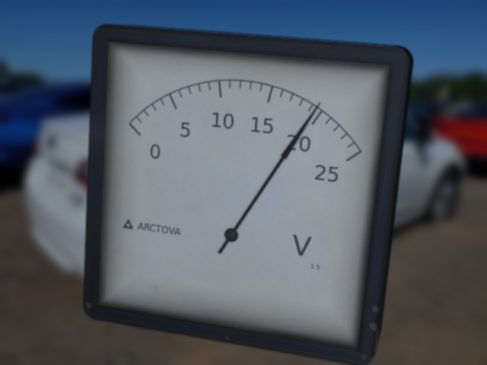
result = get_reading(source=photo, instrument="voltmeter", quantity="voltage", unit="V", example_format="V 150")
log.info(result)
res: V 19.5
